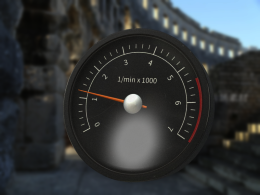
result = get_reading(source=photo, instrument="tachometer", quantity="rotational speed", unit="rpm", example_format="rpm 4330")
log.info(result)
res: rpm 1200
